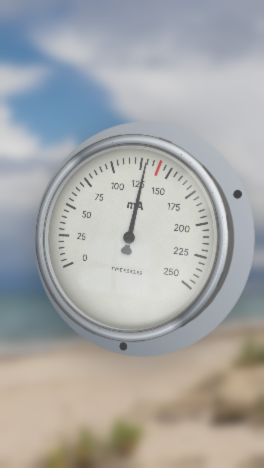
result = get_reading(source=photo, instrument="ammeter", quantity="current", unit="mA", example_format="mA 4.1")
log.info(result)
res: mA 130
